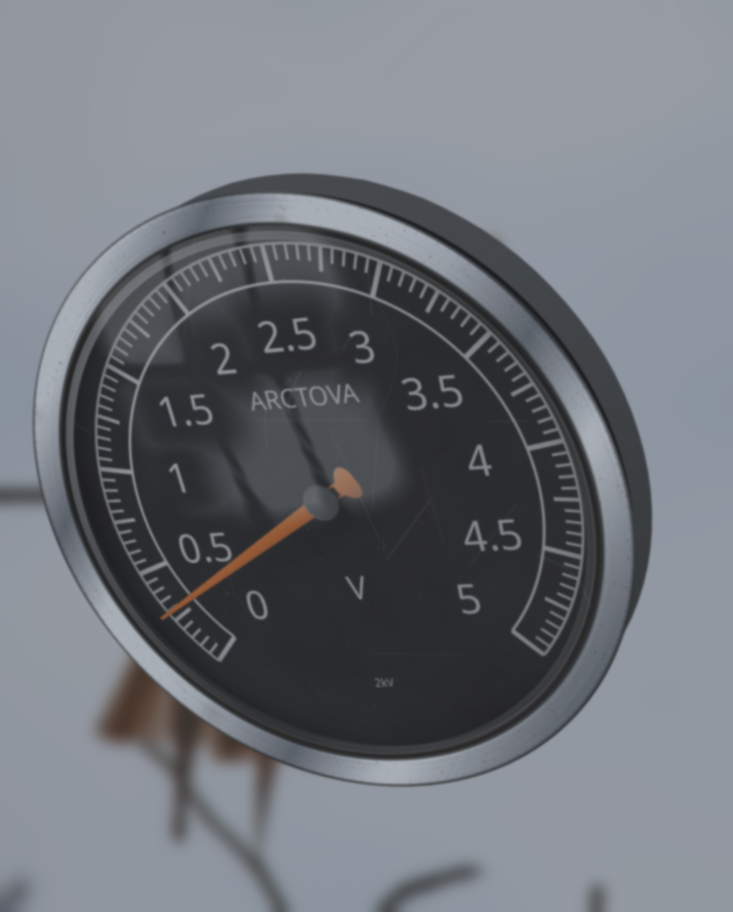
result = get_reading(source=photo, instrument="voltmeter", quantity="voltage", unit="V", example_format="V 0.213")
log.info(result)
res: V 0.3
